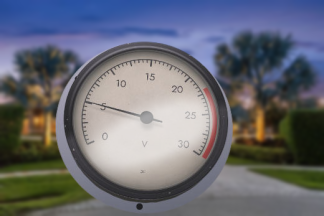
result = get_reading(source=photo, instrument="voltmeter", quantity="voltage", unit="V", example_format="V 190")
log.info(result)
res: V 5
